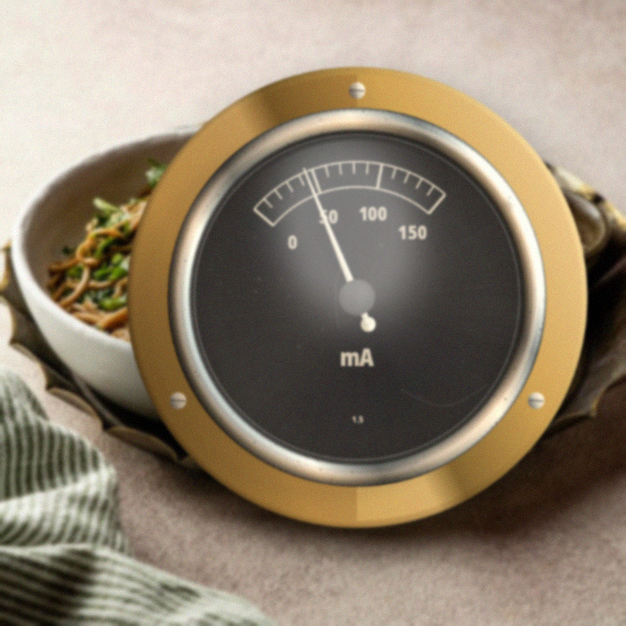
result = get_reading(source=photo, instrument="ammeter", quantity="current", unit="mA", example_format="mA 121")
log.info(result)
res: mA 45
